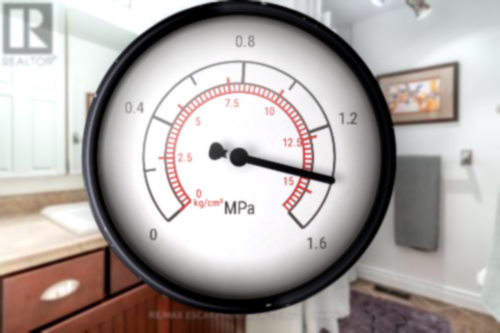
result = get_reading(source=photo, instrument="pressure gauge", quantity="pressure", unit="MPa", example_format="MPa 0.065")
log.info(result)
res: MPa 1.4
